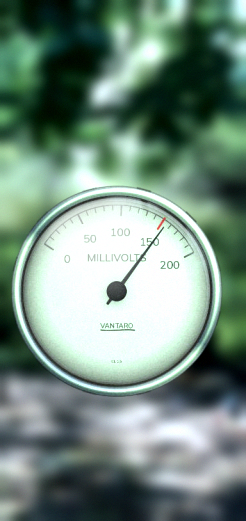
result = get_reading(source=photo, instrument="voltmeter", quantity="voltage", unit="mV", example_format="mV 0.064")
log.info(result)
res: mV 155
